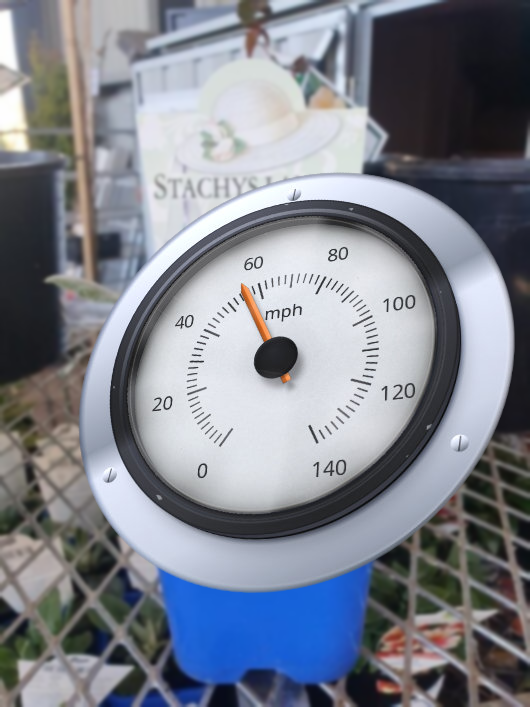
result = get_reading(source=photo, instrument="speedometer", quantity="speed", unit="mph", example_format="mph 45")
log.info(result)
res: mph 56
